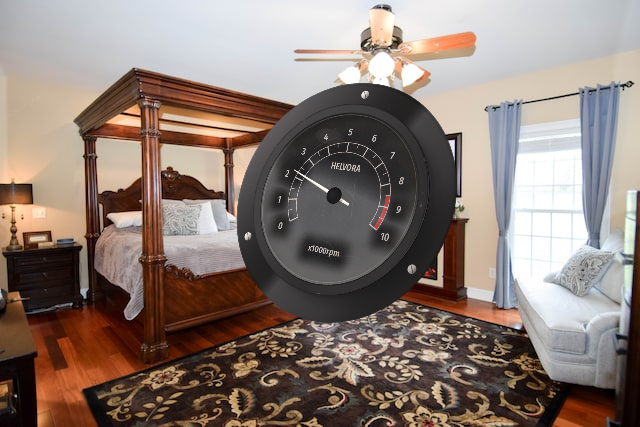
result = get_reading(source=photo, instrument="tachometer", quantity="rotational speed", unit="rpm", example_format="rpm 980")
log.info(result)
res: rpm 2250
